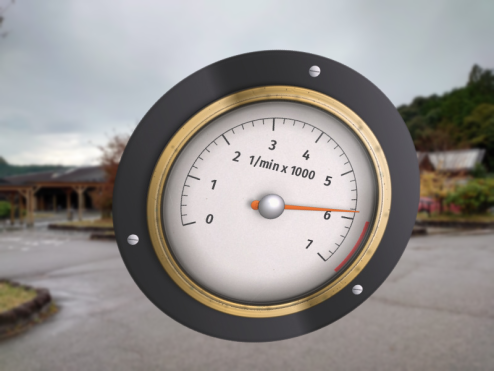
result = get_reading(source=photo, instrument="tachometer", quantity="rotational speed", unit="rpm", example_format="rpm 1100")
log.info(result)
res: rpm 5800
